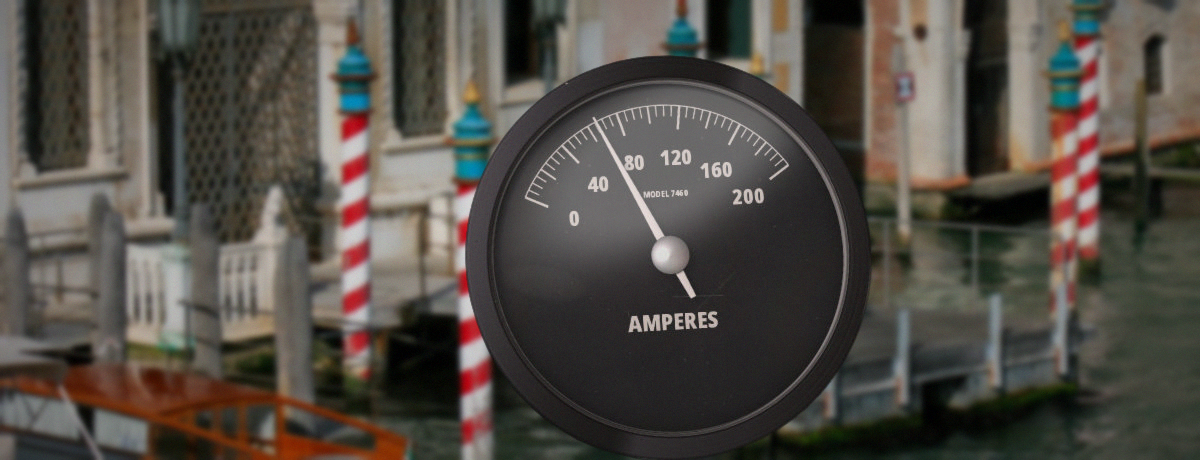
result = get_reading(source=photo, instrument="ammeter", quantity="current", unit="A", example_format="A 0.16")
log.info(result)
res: A 65
